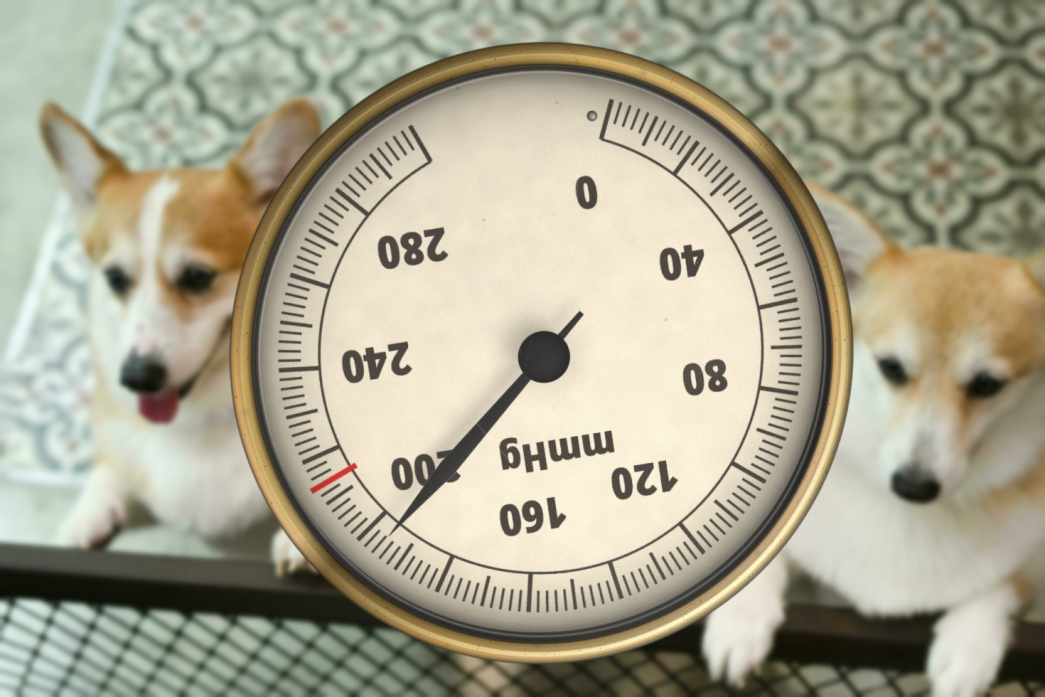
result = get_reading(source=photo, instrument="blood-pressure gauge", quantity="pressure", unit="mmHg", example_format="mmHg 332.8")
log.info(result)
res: mmHg 196
